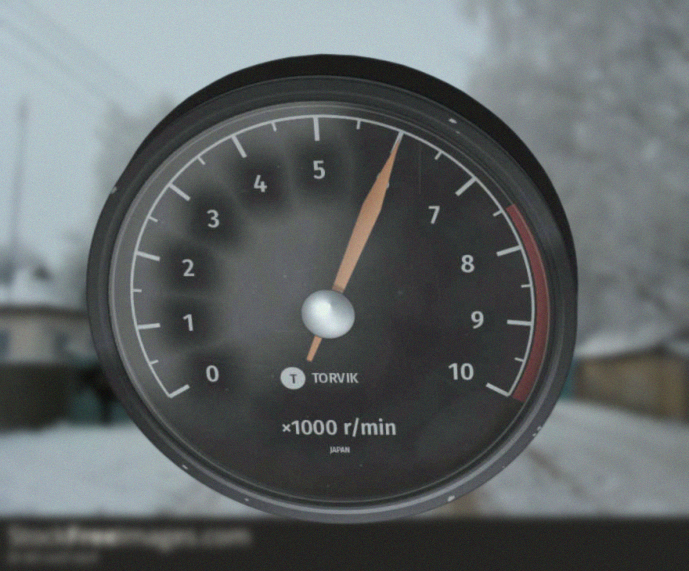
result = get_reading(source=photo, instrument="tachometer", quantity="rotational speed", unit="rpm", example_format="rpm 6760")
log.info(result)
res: rpm 6000
